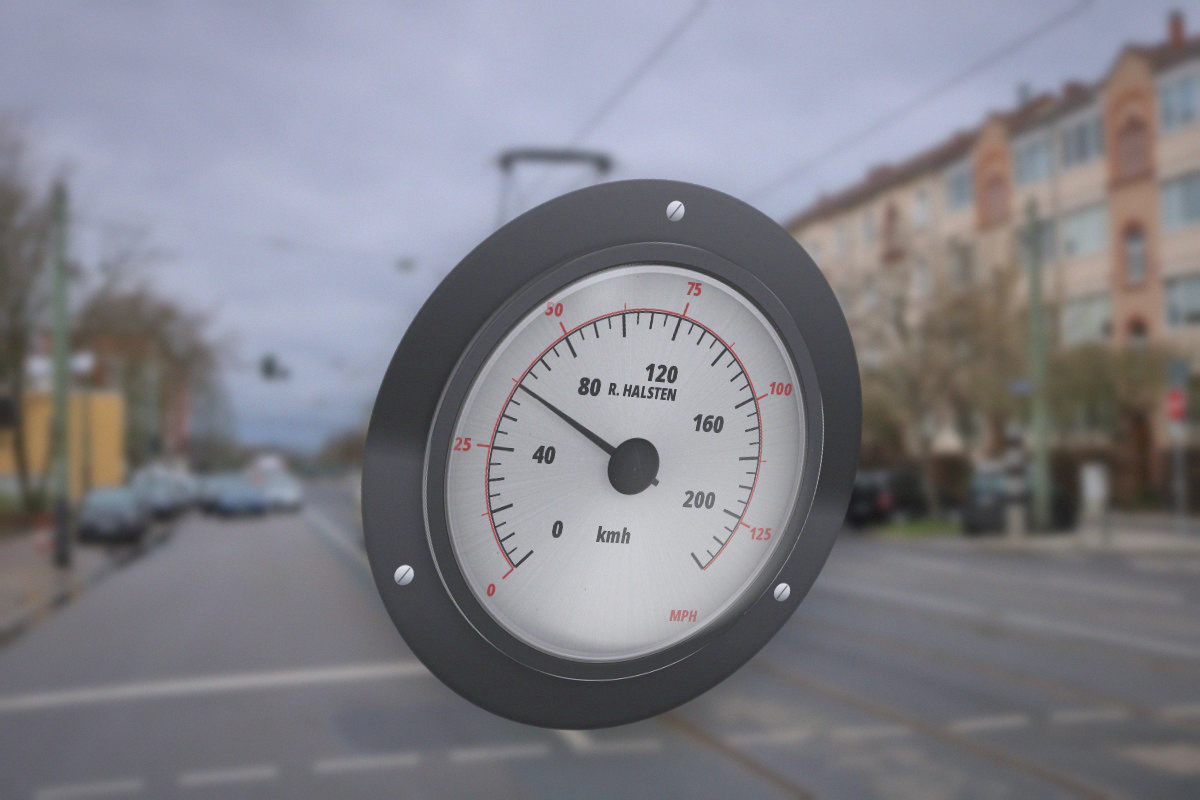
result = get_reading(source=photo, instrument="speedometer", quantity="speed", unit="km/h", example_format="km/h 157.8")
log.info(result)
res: km/h 60
